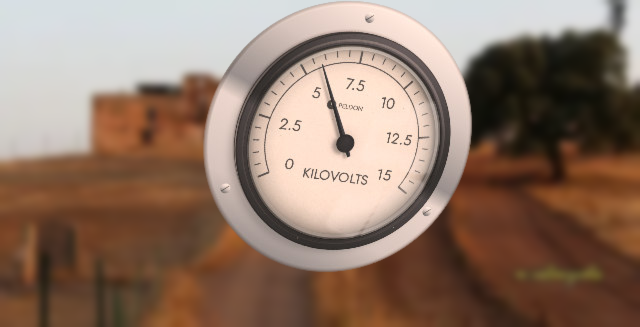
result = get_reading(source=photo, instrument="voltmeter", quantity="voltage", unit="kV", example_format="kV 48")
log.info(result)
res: kV 5.75
